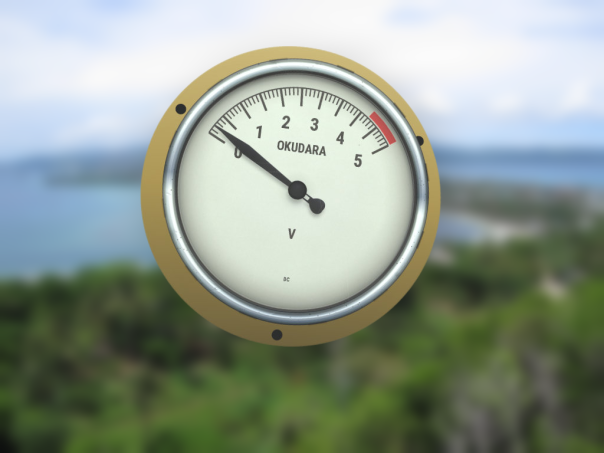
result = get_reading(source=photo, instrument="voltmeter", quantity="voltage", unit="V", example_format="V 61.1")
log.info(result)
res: V 0.2
